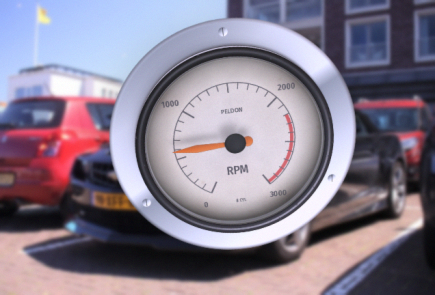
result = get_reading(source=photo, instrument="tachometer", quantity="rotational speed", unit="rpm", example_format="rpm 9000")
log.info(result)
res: rpm 600
